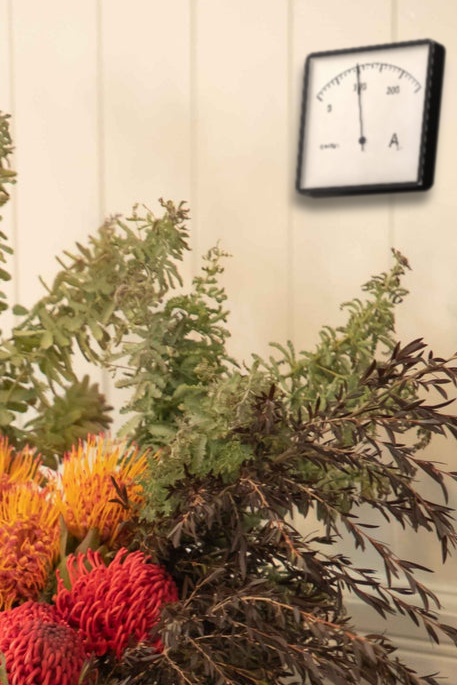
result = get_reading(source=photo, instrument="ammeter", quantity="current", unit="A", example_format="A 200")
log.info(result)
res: A 100
